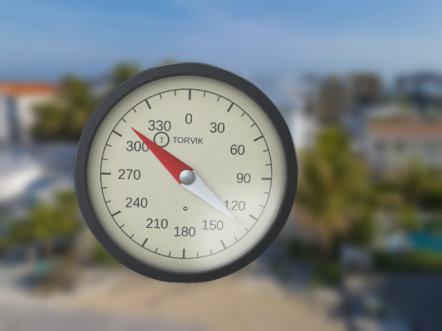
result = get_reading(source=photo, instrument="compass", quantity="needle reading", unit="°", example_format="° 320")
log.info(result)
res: ° 310
